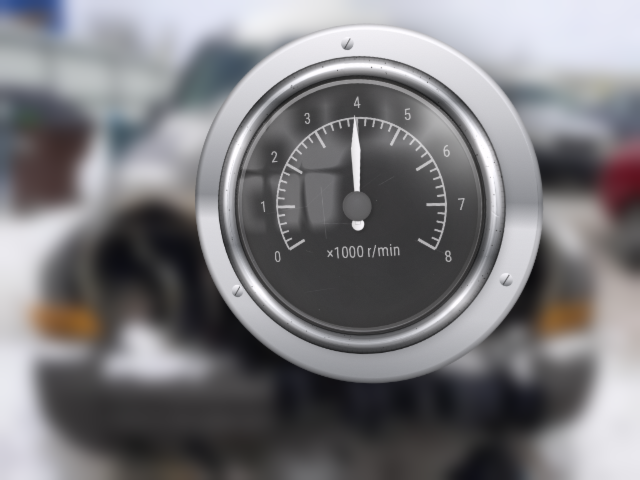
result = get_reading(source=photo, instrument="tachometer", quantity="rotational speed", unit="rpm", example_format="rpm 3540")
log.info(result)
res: rpm 4000
